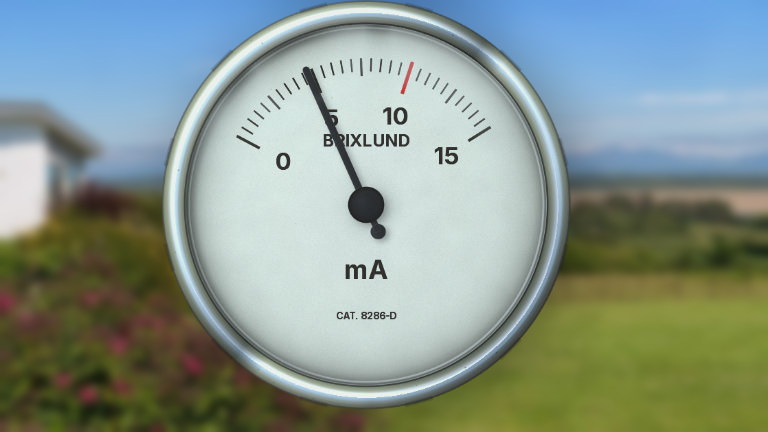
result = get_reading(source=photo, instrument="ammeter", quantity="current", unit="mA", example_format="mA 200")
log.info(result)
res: mA 4.75
